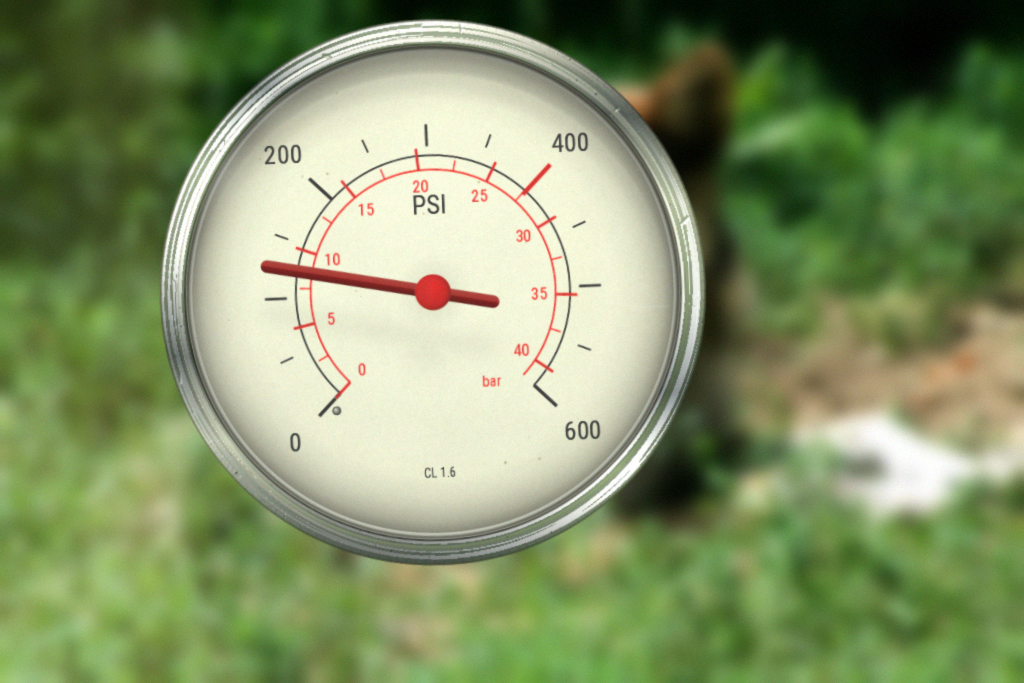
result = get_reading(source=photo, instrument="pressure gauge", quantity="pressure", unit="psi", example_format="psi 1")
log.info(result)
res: psi 125
